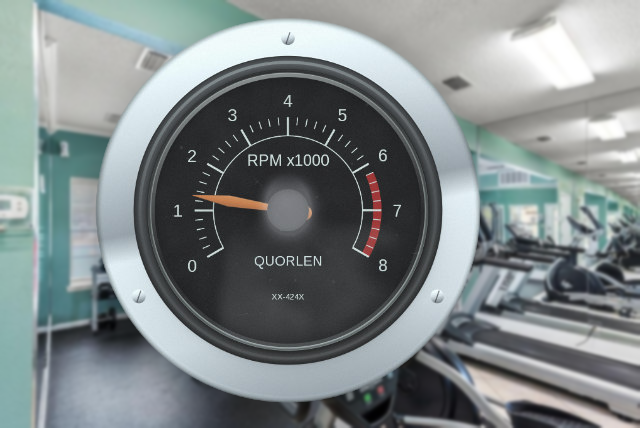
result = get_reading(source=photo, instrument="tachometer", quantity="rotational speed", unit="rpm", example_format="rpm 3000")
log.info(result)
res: rpm 1300
